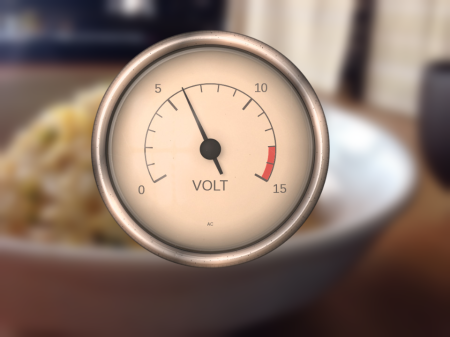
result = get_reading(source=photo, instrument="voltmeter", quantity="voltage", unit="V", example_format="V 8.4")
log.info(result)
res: V 6
